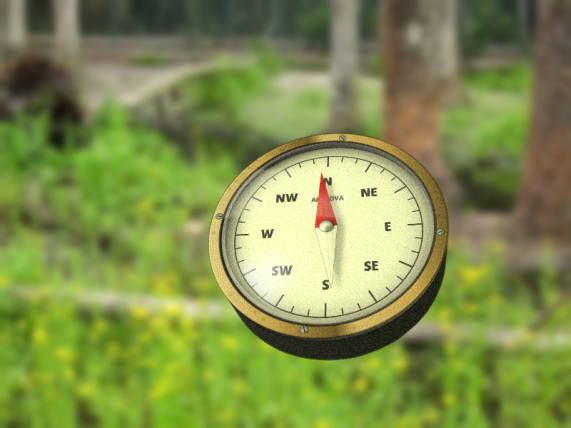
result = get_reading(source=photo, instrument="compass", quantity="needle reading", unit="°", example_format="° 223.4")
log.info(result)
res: ° 355
